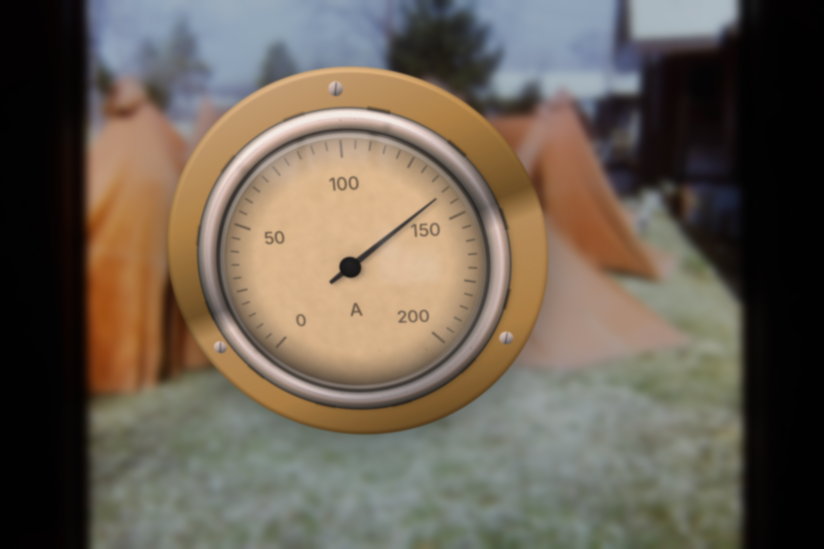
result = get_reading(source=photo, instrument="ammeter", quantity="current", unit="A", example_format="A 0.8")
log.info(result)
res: A 140
